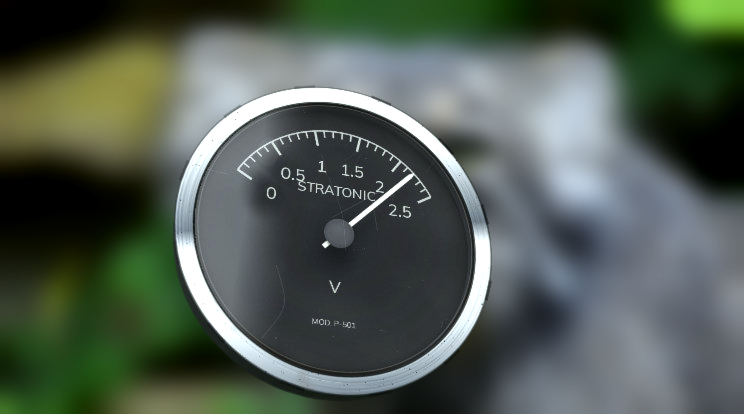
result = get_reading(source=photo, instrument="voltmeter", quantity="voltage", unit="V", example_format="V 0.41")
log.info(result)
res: V 2.2
